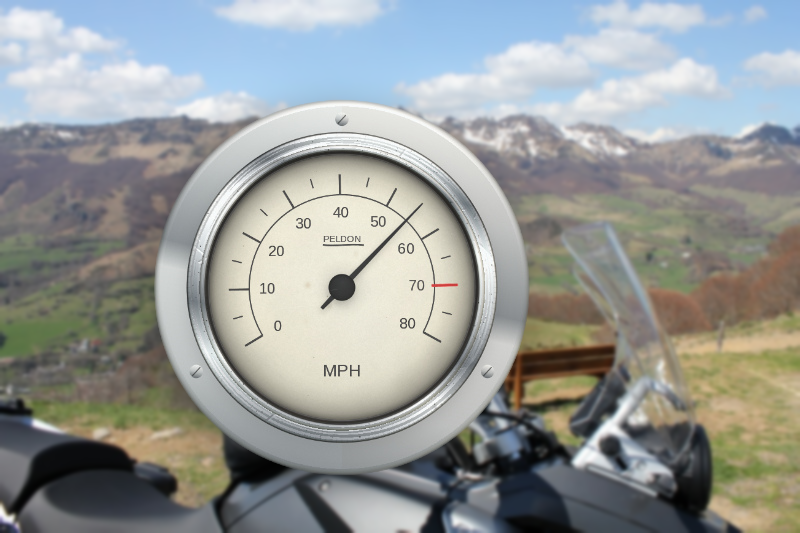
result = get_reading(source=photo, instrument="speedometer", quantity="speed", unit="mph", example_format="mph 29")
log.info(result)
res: mph 55
